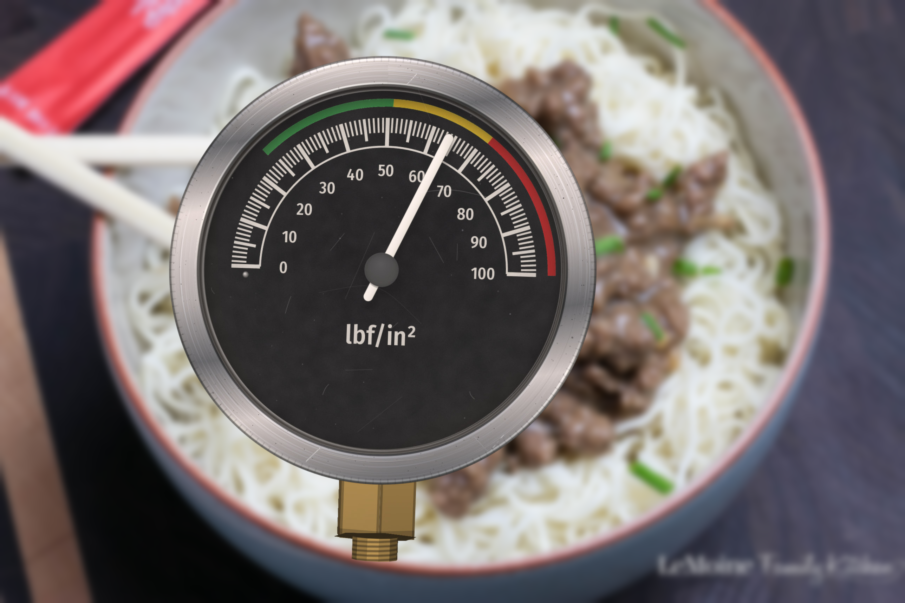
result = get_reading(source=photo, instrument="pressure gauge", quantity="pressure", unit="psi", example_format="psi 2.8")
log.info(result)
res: psi 64
